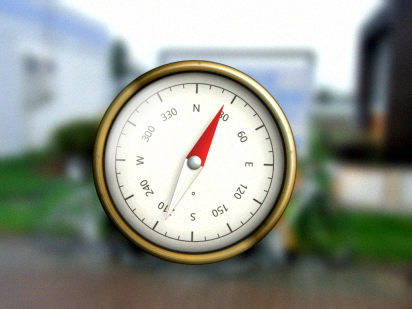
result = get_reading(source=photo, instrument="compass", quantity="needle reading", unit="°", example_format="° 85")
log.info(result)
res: ° 25
